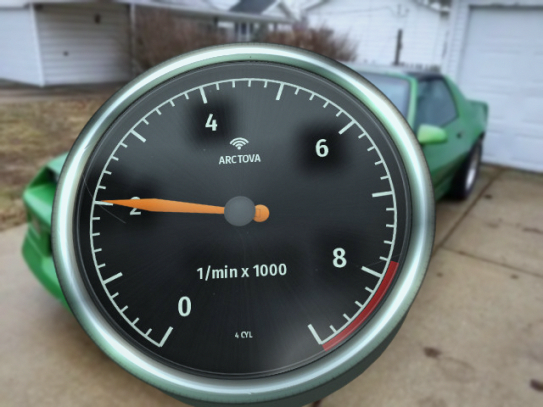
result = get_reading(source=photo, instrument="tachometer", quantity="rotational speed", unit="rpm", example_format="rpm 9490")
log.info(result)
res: rpm 2000
